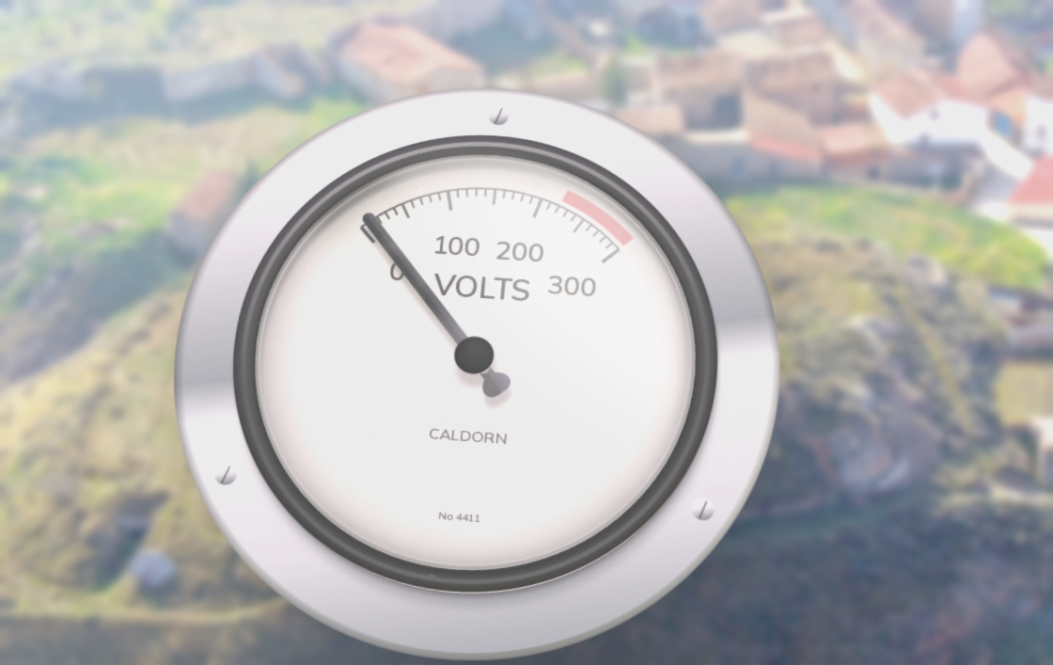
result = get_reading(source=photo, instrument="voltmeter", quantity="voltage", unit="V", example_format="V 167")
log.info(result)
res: V 10
